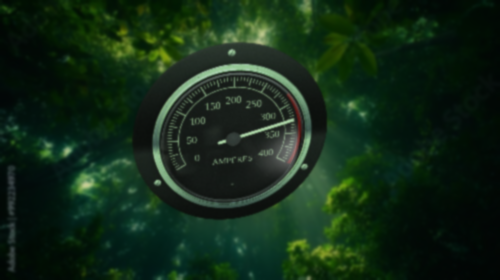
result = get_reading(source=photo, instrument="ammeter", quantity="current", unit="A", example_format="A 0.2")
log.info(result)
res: A 325
